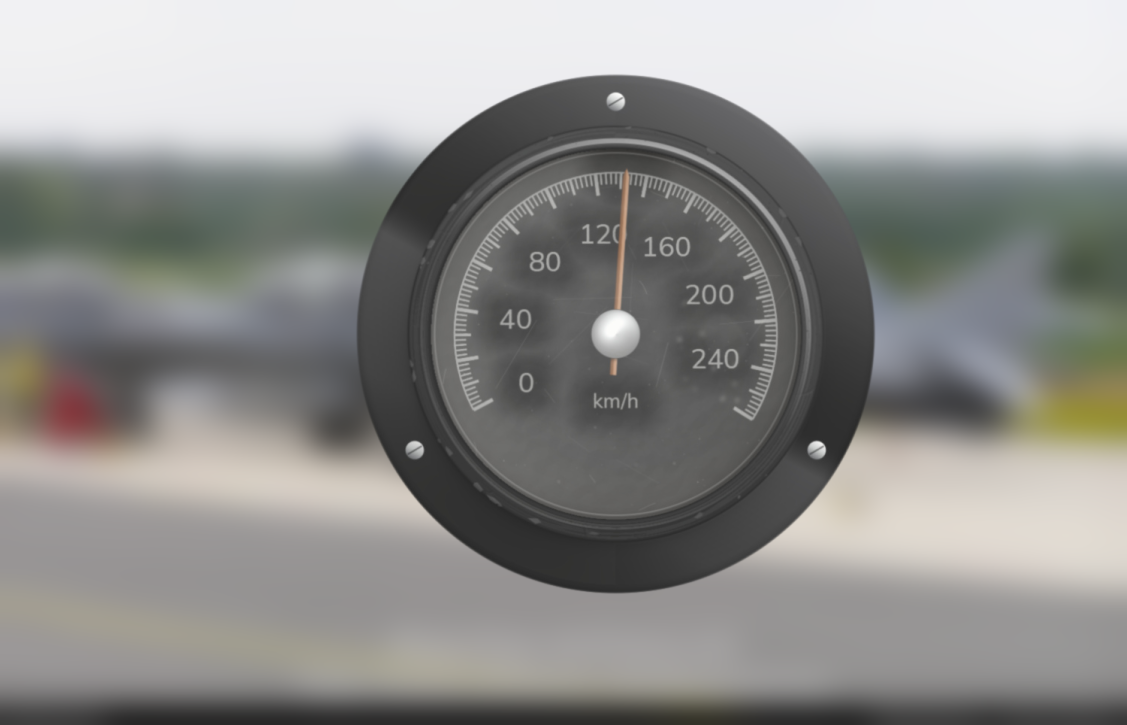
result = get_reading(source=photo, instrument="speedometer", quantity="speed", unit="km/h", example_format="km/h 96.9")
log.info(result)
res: km/h 132
